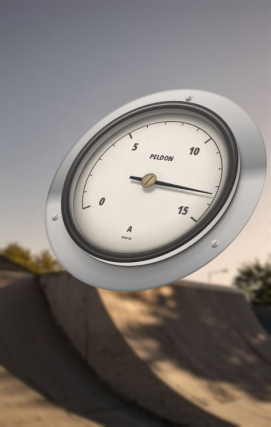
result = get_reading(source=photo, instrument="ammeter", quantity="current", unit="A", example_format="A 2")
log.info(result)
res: A 13.5
